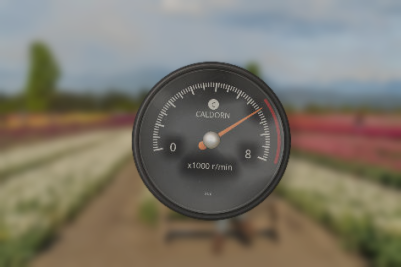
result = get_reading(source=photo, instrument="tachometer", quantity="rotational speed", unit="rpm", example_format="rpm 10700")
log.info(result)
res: rpm 6000
